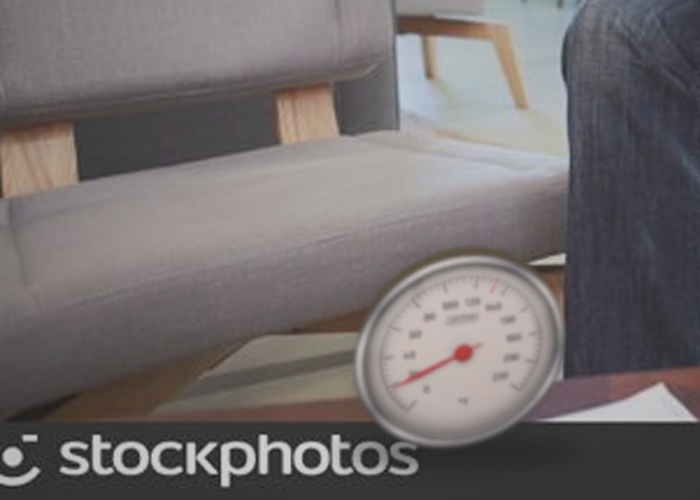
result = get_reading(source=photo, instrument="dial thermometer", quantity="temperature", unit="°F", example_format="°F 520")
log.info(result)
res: °F 20
